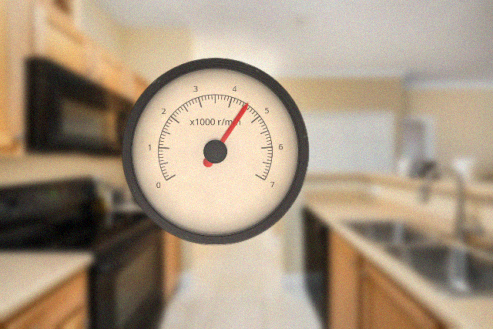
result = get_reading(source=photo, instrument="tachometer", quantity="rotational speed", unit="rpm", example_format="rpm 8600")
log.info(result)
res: rpm 4500
